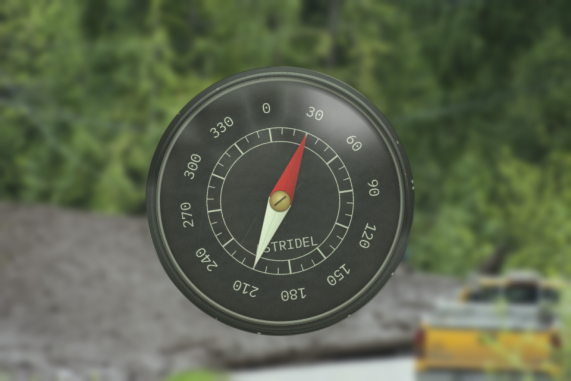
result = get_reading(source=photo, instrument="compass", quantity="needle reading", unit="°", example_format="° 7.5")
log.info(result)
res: ° 30
